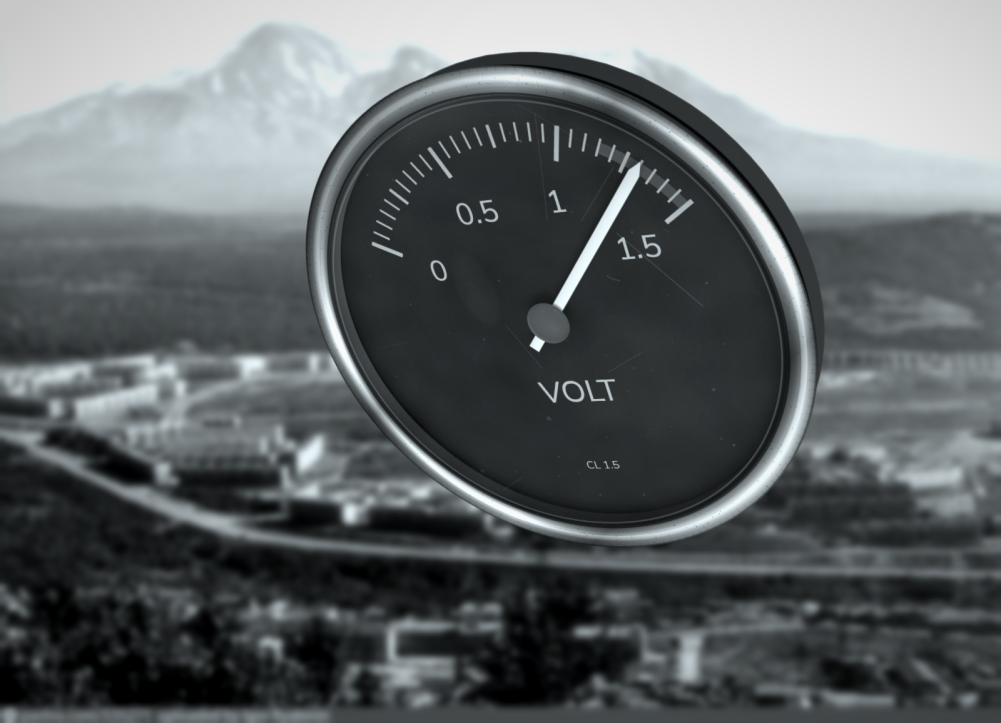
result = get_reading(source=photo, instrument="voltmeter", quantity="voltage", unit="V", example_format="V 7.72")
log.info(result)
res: V 1.3
